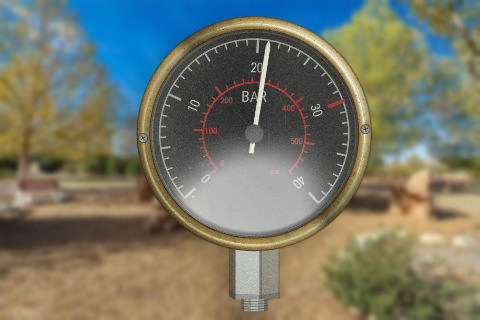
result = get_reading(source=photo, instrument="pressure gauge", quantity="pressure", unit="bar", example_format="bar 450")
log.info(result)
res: bar 21
